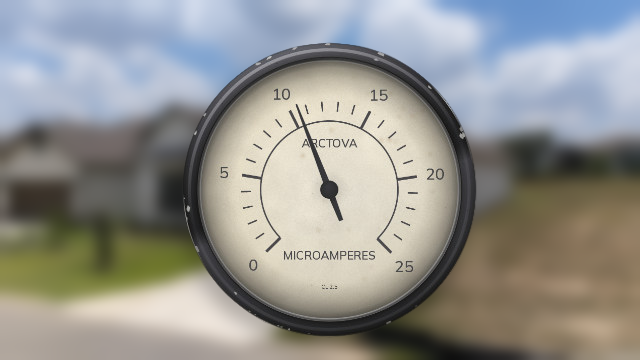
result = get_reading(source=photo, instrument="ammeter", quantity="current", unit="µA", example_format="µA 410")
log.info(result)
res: µA 10.5
